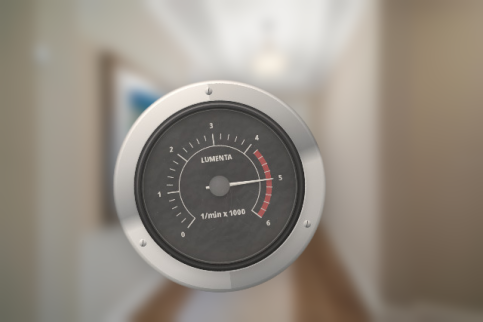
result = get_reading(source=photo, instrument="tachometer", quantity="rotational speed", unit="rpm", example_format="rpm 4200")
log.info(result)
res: rpm 5000
